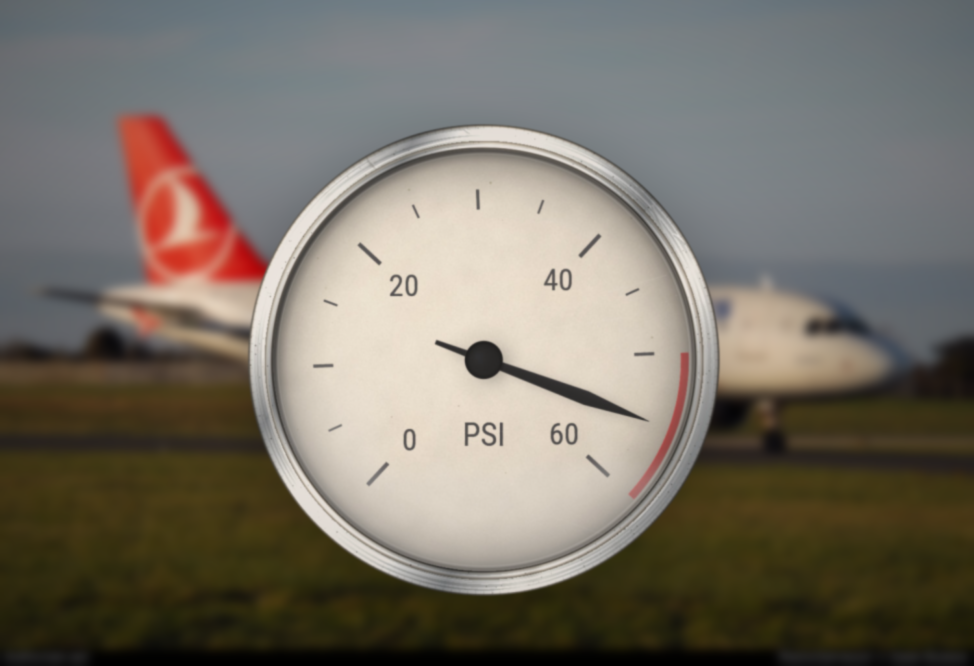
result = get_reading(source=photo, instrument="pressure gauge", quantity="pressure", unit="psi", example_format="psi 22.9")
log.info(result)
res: psi 55
